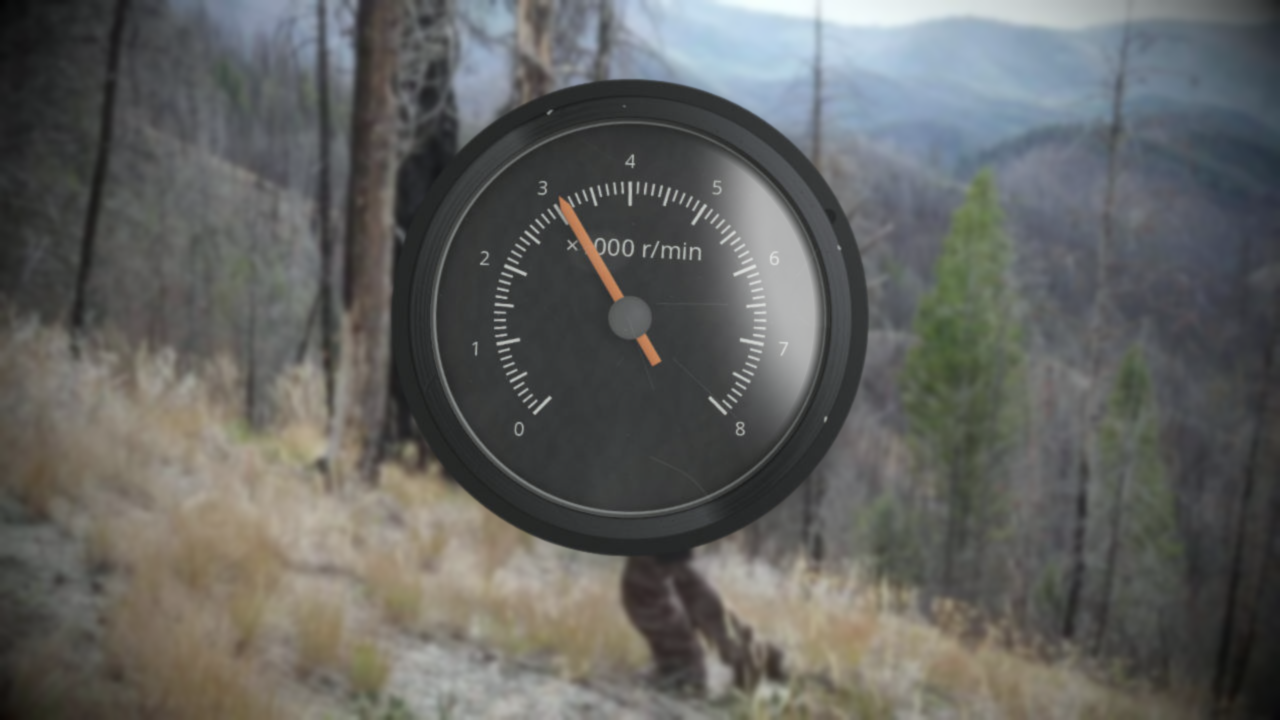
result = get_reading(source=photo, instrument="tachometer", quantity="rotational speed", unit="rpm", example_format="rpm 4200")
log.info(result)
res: rpm 3100
